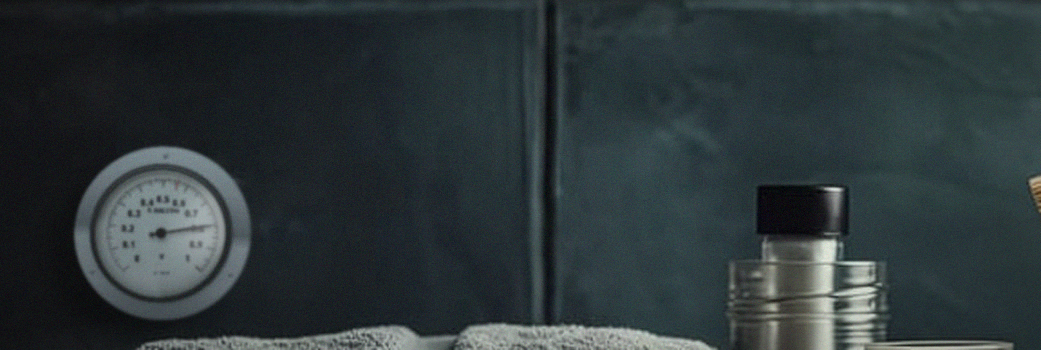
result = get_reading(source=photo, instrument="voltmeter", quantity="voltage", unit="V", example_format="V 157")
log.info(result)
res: V 0.8
